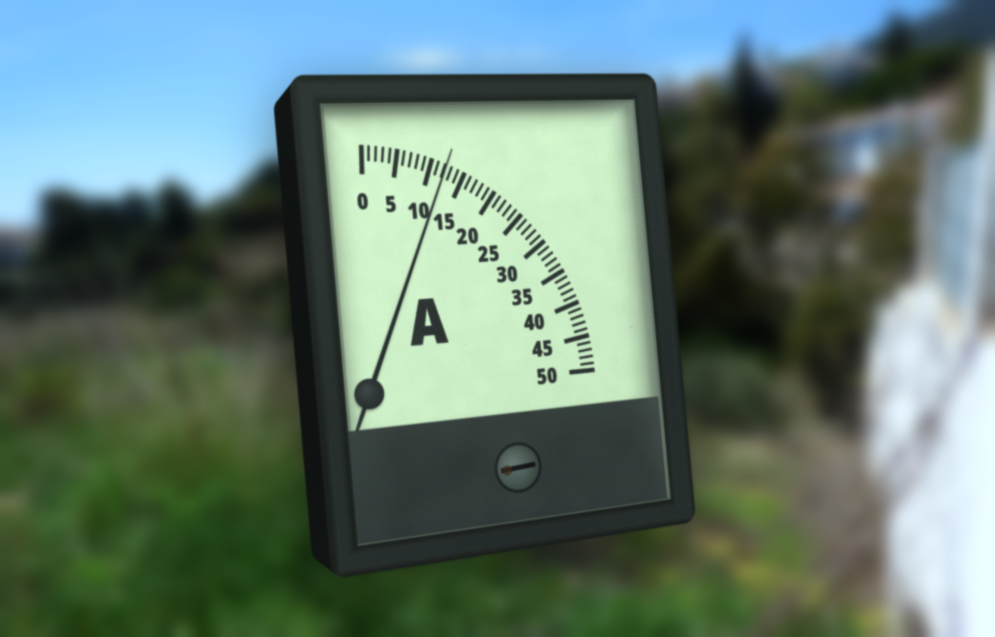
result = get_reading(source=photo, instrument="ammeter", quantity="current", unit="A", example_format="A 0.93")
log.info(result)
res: A 12
